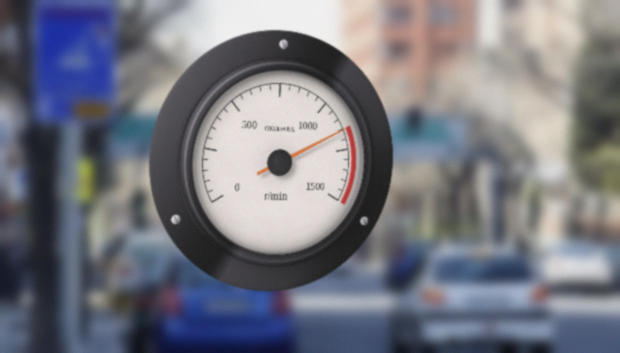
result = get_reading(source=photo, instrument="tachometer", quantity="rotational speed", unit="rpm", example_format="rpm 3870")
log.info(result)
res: rpm 1150
